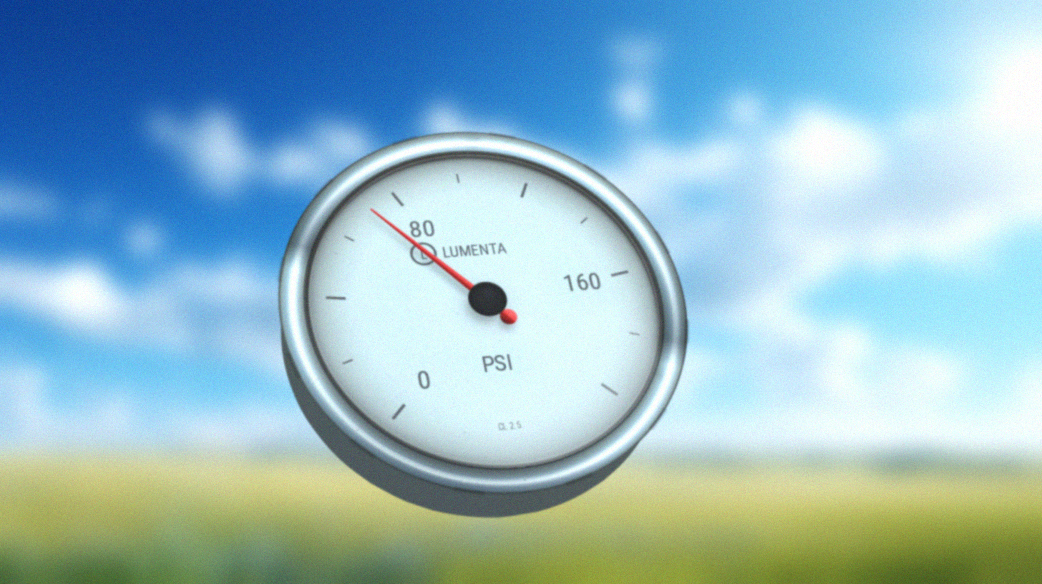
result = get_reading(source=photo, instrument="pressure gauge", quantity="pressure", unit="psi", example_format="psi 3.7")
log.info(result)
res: psi 70
